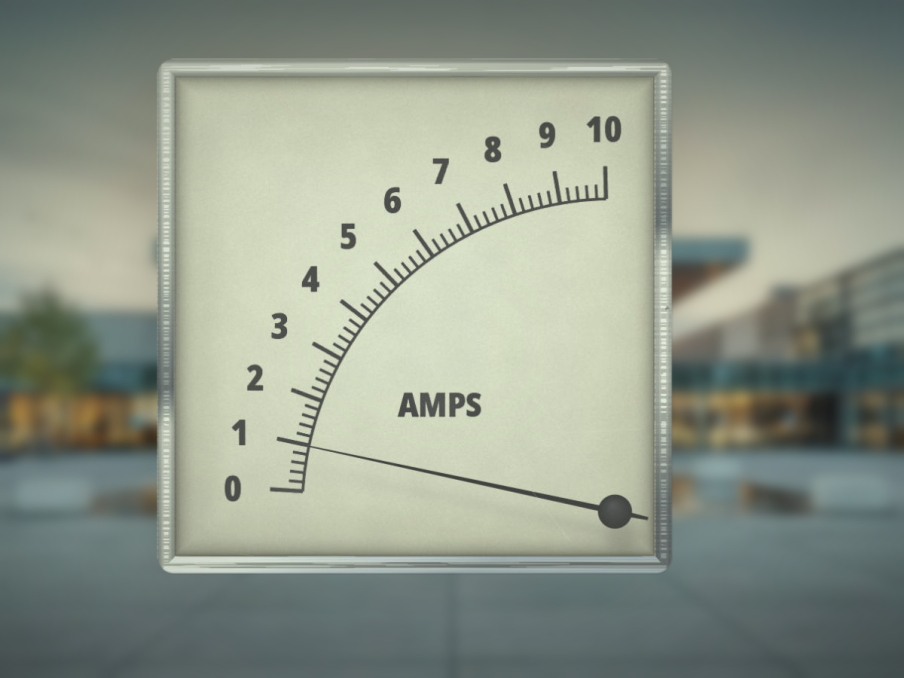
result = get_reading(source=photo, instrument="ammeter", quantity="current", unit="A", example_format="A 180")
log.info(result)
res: A 1
